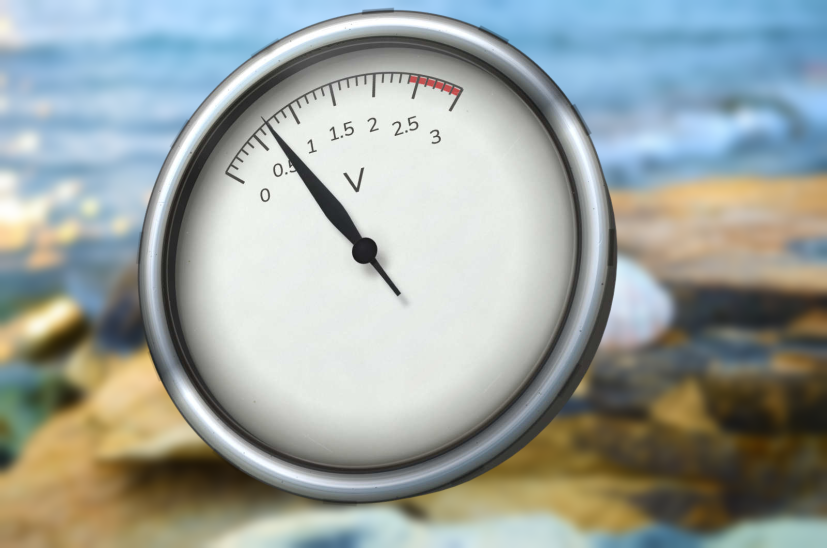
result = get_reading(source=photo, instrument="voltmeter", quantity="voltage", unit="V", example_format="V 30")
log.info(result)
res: V 0.7
